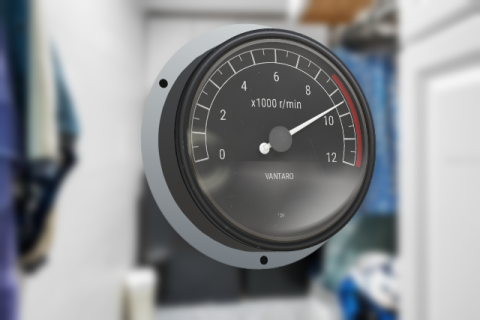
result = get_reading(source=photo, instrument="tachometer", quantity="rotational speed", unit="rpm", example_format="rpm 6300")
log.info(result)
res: rpm 9500
